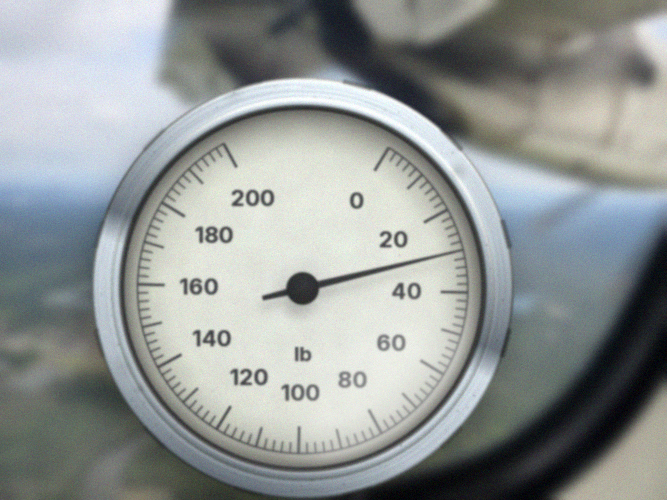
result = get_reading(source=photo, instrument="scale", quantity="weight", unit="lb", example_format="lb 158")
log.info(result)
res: lb 30
